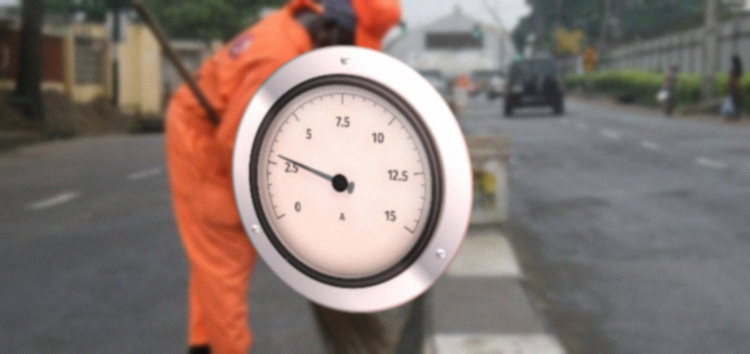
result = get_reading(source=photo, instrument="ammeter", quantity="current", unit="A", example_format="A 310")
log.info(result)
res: A 3
